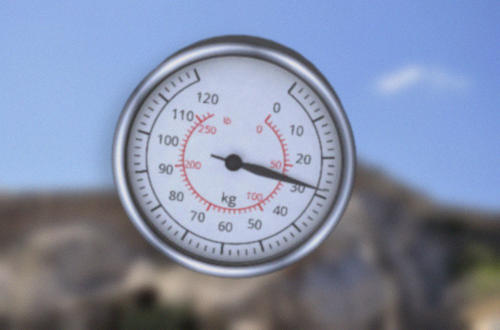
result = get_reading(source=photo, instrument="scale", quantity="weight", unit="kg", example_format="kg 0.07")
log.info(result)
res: kg 28
